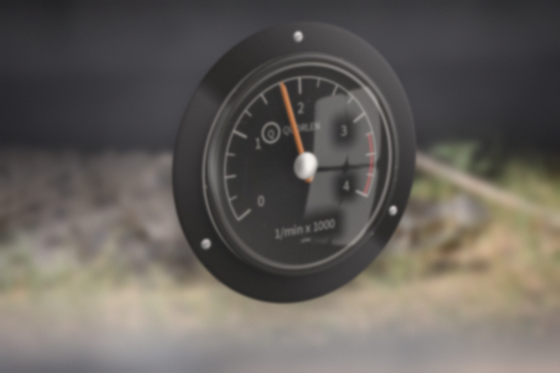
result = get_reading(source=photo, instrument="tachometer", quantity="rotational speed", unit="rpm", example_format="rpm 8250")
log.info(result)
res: rpm 1750
